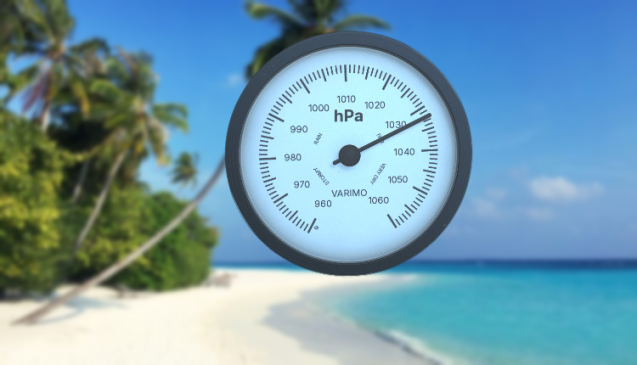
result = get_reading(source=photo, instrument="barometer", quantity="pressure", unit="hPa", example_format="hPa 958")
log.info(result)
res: hPa 1032
